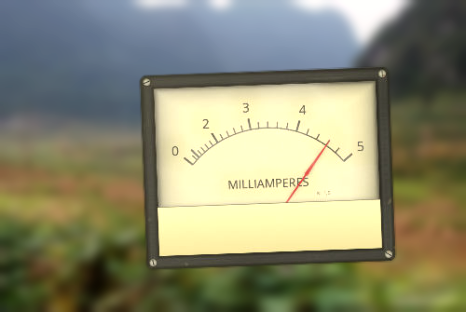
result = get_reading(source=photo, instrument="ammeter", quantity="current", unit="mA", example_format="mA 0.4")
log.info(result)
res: mA 4.6
